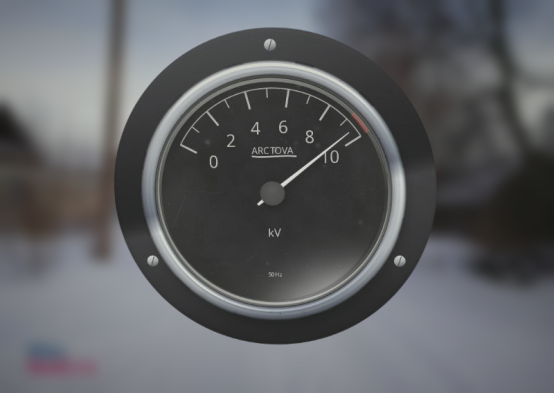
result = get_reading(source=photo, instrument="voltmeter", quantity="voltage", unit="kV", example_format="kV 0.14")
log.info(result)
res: kV 9.5
